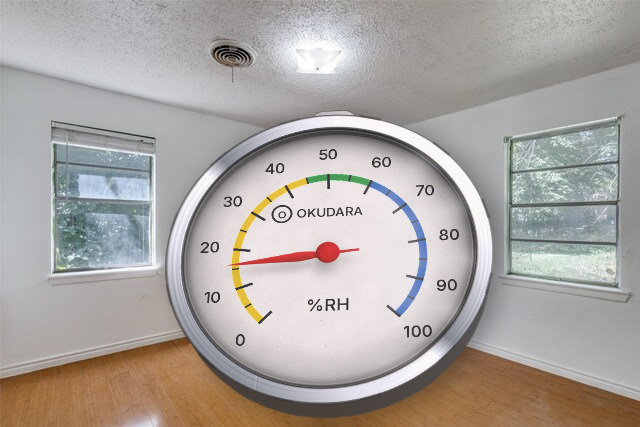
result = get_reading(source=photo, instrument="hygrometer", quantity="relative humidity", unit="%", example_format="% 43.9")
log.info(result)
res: % 15
